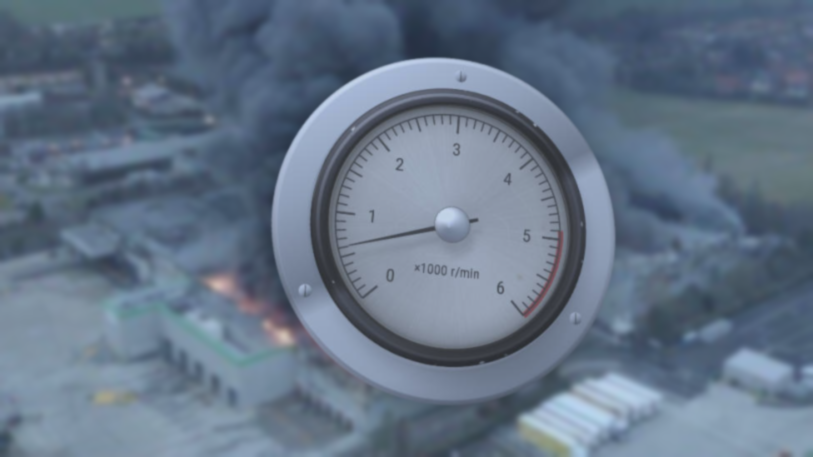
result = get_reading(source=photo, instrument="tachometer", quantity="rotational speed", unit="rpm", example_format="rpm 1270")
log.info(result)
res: rpm 600
